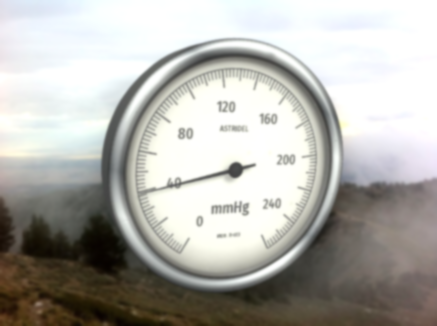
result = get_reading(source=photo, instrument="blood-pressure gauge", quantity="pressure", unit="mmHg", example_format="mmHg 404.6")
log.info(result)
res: mmHg 40
